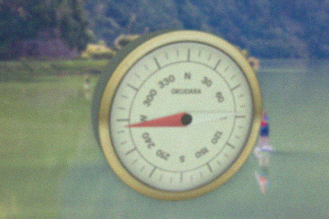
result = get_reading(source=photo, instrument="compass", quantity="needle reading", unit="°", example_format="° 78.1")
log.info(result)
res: ° 265
